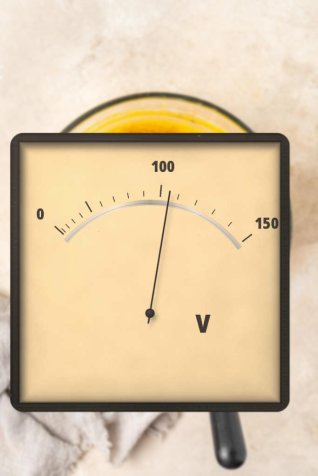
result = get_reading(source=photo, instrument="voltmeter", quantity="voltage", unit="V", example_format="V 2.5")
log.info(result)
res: V 105
